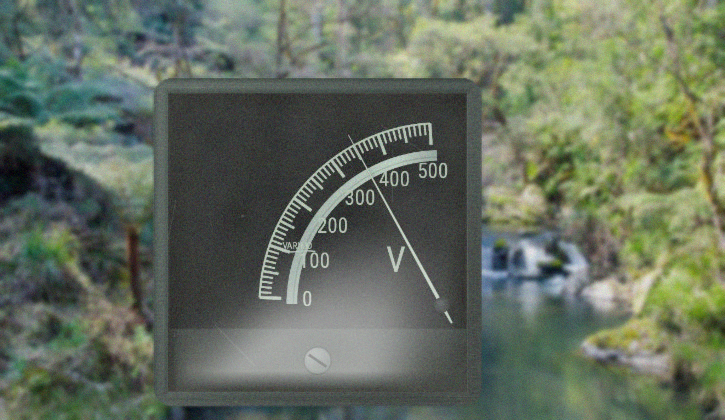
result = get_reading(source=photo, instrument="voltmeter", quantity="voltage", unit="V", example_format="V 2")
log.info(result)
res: V 350
